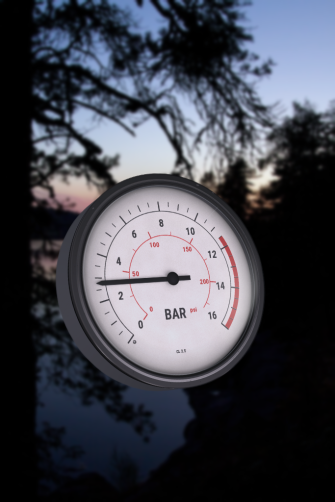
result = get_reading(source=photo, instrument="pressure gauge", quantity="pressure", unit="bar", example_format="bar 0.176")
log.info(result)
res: bar 2.75
